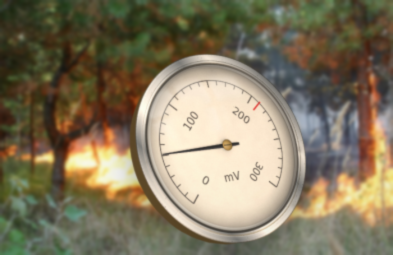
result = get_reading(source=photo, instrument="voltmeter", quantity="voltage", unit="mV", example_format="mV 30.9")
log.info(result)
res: mV 50
